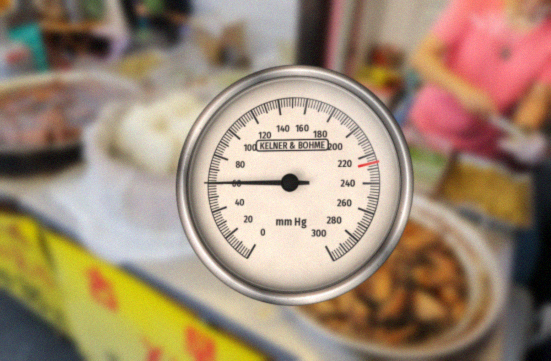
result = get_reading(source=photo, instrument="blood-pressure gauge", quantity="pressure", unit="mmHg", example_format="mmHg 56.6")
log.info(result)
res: mmHg 60
